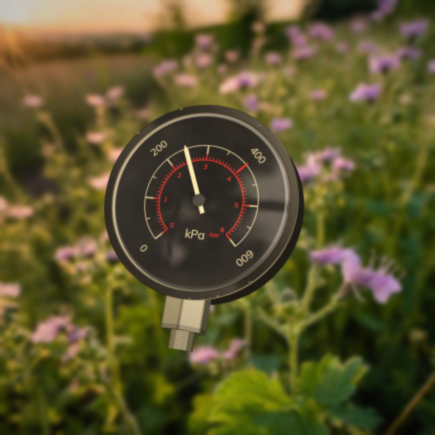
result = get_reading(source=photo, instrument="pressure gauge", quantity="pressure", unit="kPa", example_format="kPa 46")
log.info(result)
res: kPa 250
